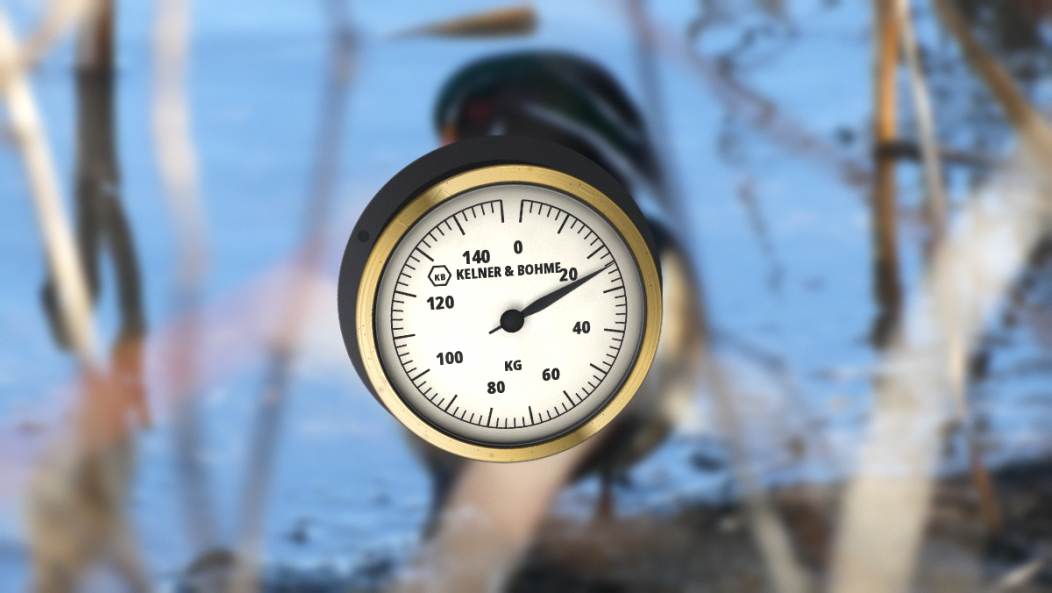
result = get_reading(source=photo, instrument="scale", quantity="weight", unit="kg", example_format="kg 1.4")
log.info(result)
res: kg 24
